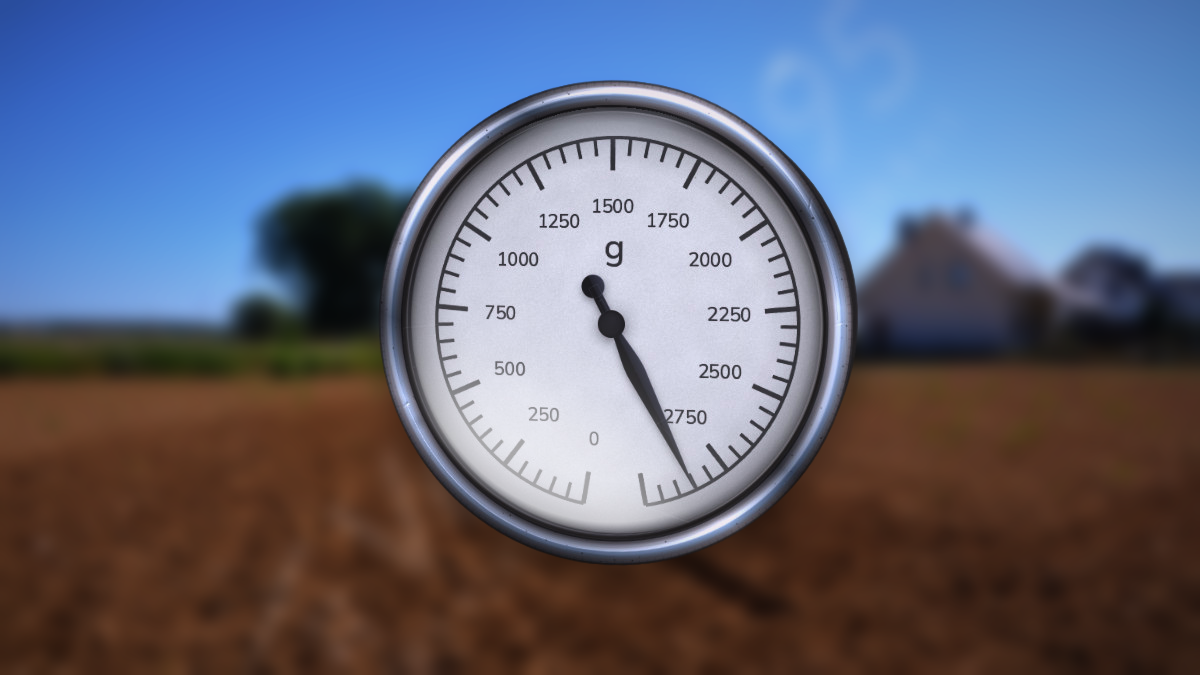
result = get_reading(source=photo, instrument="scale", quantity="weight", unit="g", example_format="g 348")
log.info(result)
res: g 2850
